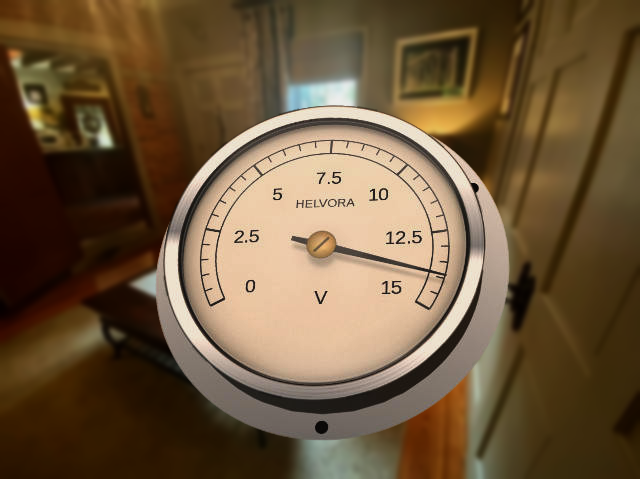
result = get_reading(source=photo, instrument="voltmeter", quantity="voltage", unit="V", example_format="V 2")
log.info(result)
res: V 14
